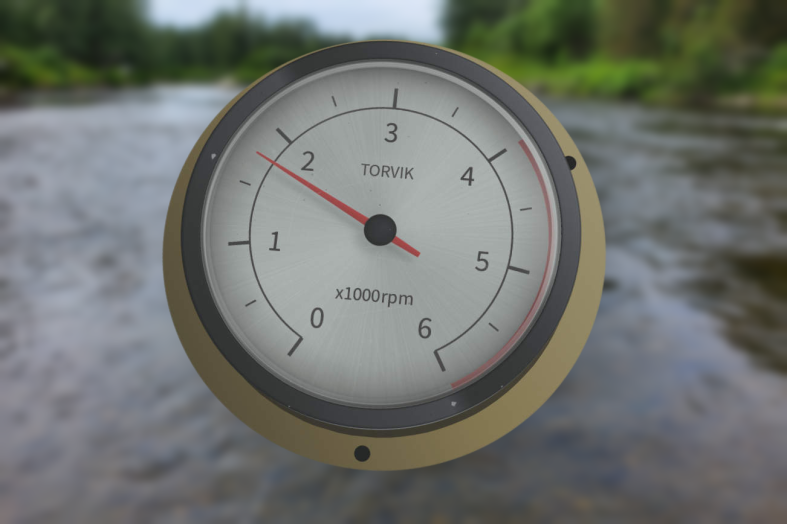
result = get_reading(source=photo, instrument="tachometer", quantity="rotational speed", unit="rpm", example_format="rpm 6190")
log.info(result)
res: rpm 1750
